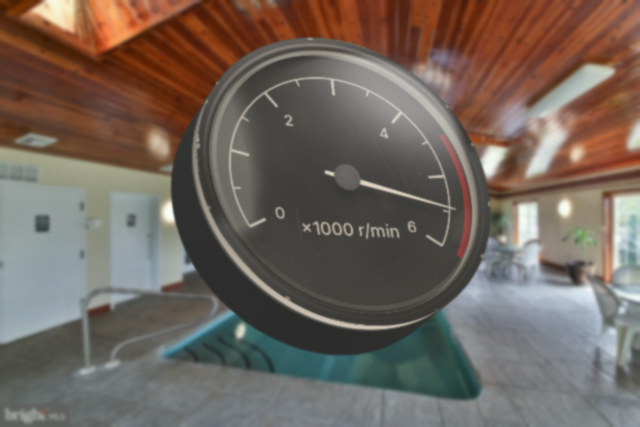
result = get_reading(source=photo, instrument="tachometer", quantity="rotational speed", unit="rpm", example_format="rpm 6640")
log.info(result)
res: rpm 5500
